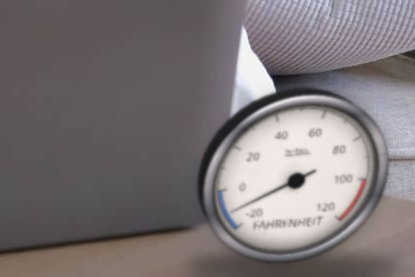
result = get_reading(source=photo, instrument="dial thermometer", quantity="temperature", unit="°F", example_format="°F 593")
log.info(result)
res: °F -10
